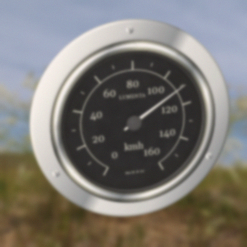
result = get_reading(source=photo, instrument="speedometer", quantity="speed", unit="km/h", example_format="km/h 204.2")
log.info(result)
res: km/h 110
